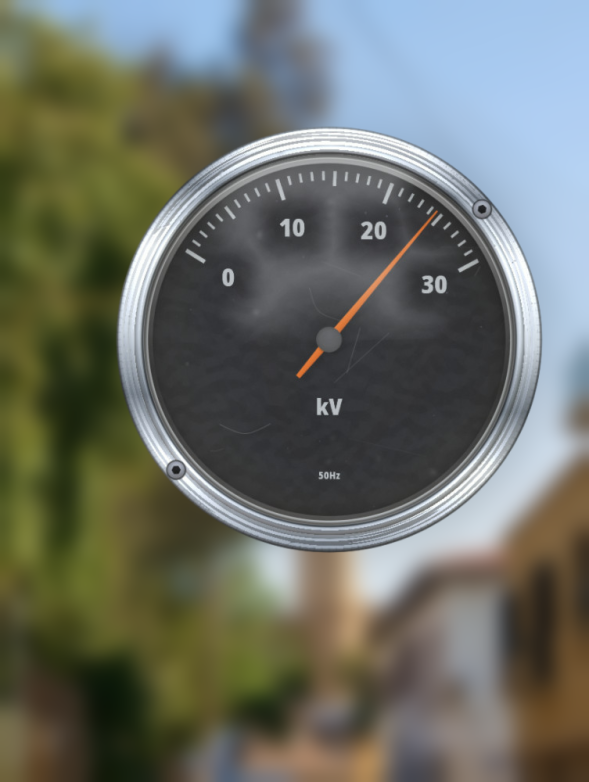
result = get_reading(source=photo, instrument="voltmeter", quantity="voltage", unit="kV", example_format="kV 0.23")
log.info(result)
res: kV 24.5
